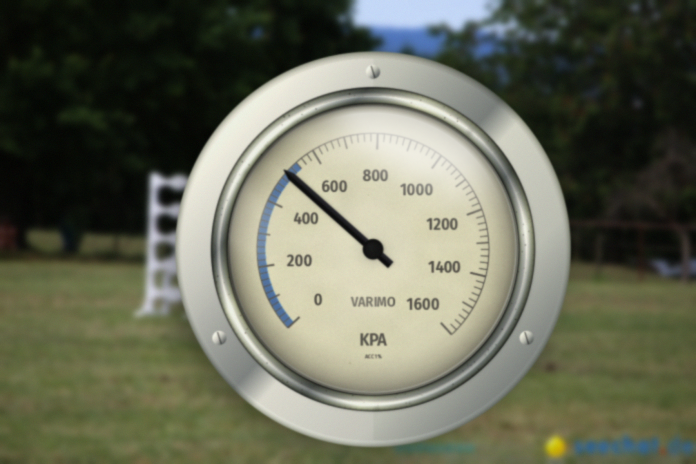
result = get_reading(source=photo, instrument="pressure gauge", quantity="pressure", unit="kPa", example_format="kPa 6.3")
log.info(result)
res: kPa 500
